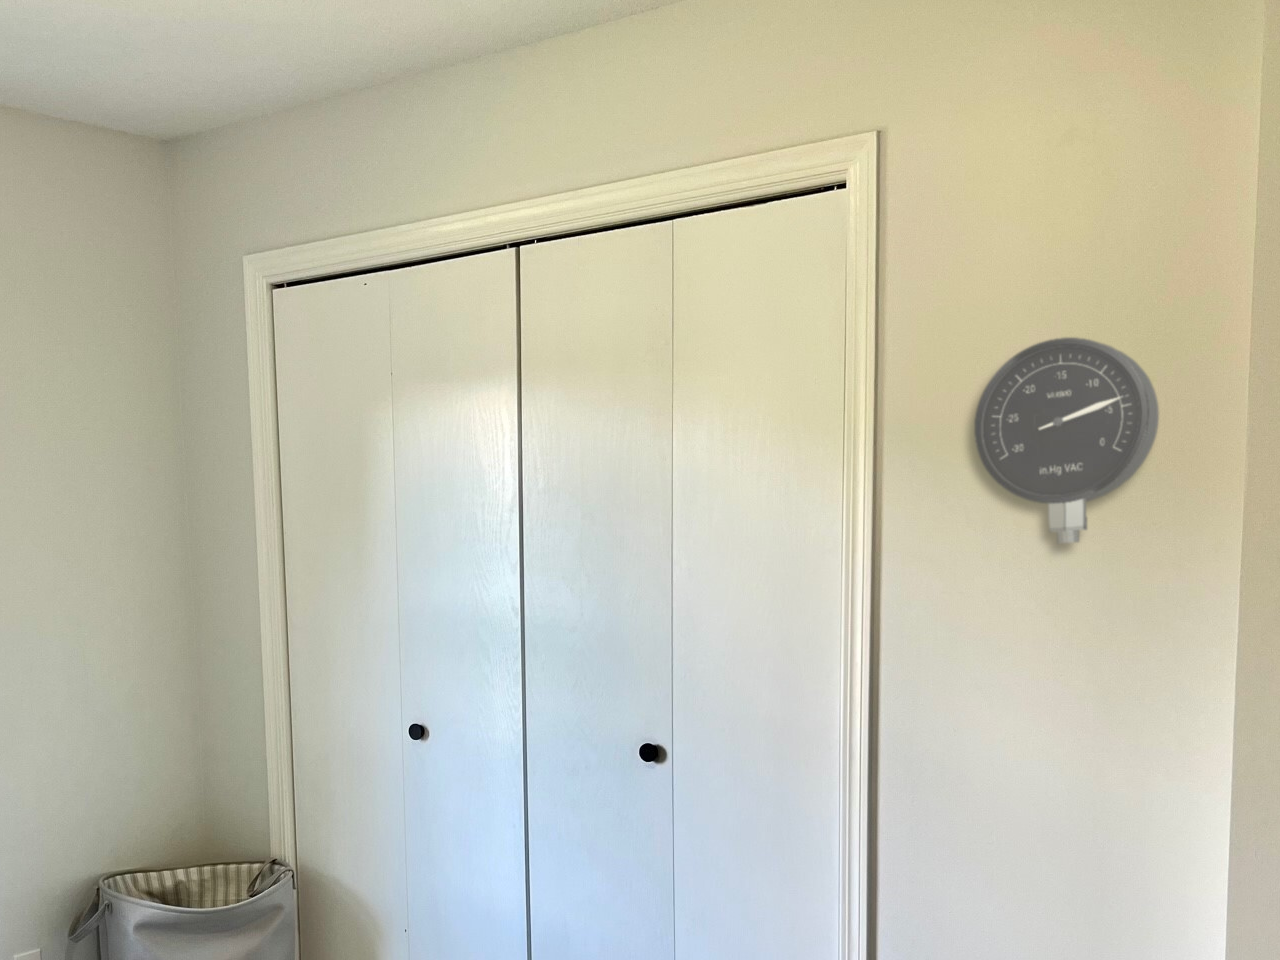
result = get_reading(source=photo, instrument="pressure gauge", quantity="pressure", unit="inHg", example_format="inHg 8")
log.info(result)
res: inHg -6
